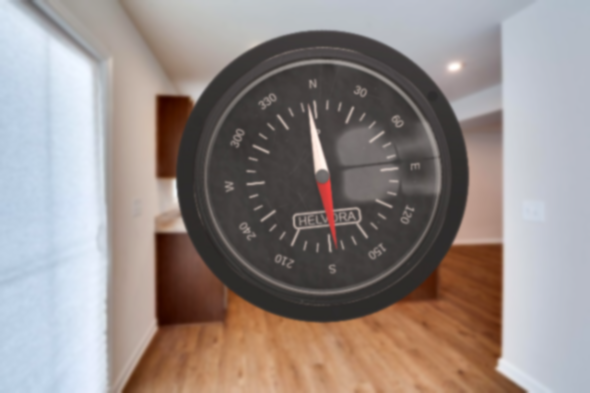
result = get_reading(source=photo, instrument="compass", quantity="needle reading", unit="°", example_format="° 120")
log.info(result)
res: ° 175
